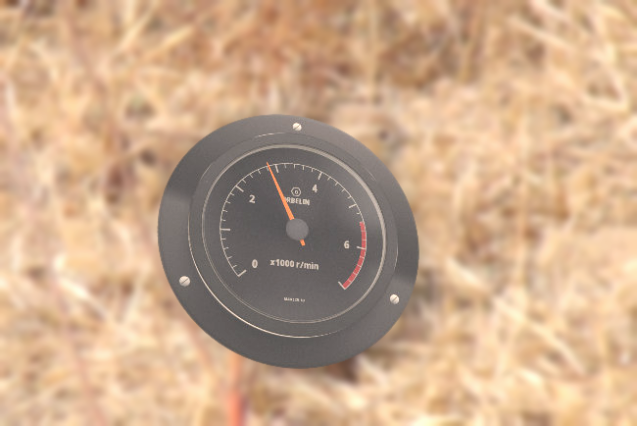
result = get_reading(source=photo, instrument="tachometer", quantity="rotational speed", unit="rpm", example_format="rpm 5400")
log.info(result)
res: rpm 2800
